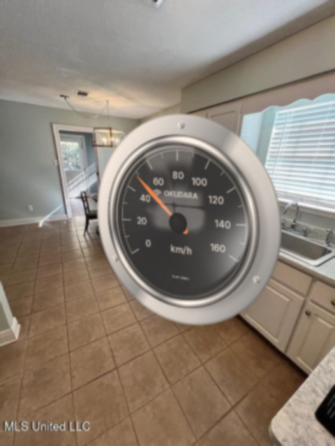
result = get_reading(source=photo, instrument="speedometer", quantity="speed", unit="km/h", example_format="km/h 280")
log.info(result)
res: km/h 50
